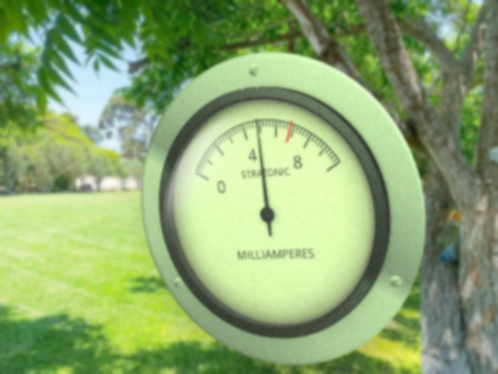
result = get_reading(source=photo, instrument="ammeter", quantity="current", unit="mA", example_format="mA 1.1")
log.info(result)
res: mA 5
